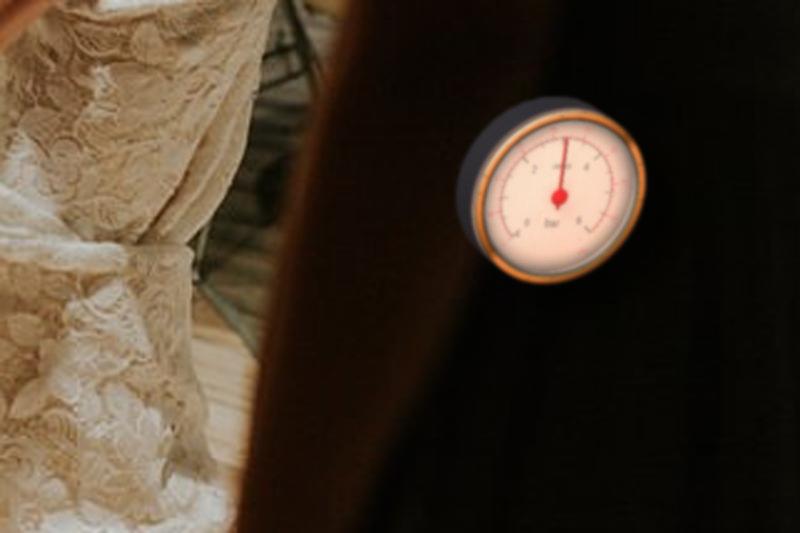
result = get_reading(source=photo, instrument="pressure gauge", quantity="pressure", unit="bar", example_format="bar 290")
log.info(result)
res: bar 3
